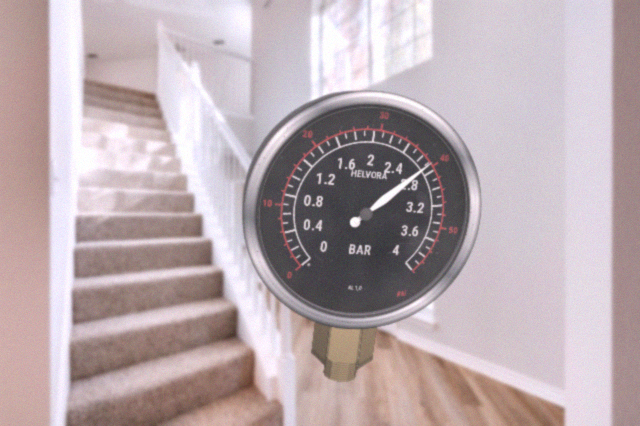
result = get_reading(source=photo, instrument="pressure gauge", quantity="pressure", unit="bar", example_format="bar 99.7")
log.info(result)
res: bar 2.7
